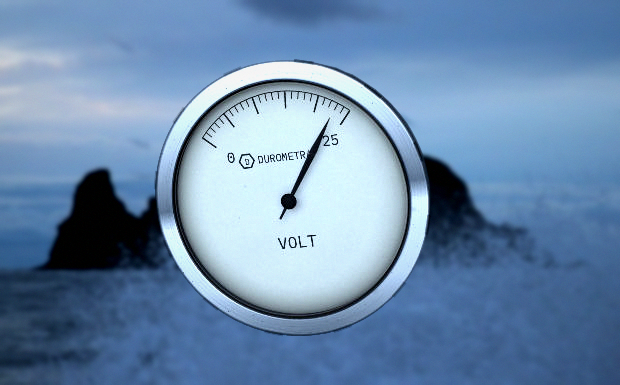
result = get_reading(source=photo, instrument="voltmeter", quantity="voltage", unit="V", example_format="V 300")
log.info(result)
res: V 23
